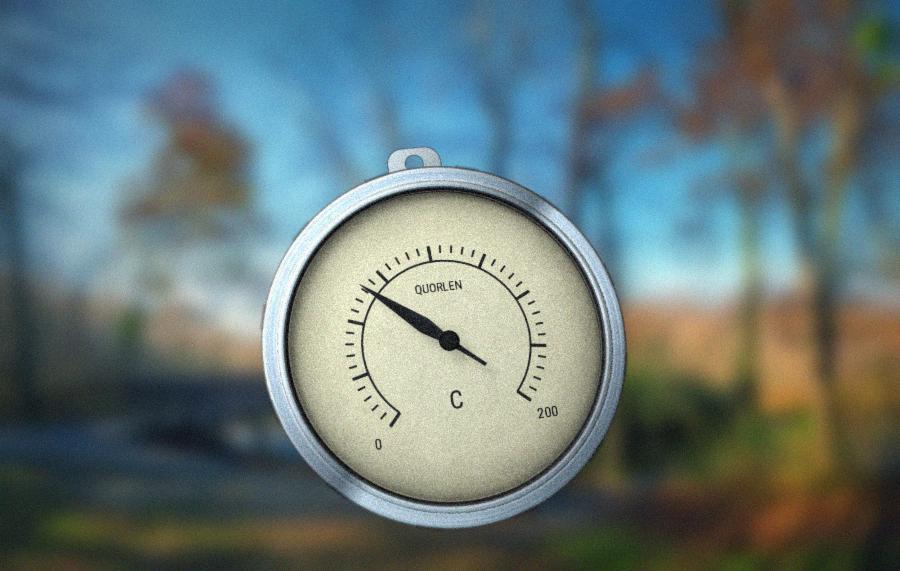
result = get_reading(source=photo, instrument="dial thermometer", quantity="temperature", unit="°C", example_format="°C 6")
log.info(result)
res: °C 65
